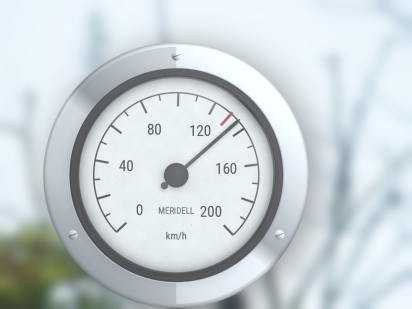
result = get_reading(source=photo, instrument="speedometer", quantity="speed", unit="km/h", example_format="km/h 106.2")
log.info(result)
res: km/h 135
